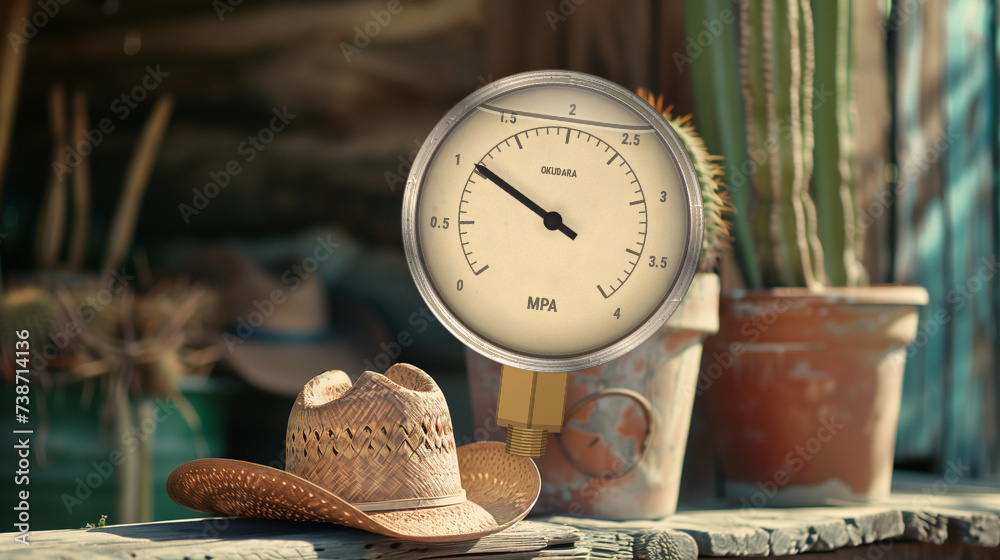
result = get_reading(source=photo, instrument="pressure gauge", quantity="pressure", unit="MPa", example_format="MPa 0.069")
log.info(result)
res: MPa 1.05
